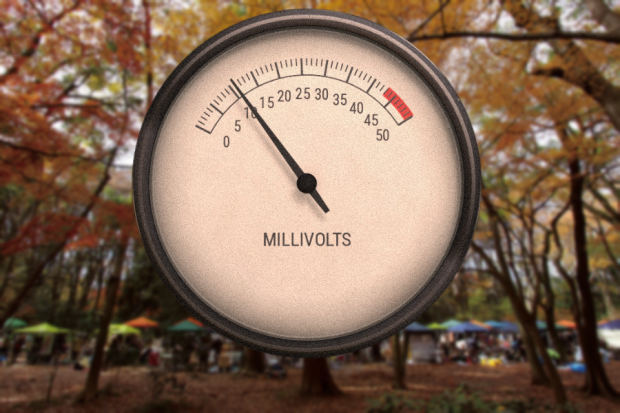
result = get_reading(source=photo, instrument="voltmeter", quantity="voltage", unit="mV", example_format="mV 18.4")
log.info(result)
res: mV 11
